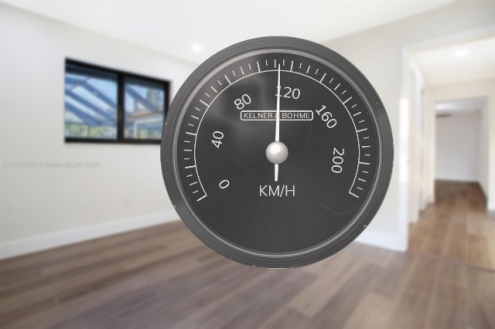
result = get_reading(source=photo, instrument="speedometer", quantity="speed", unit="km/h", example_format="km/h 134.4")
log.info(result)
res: km/h 112.5
